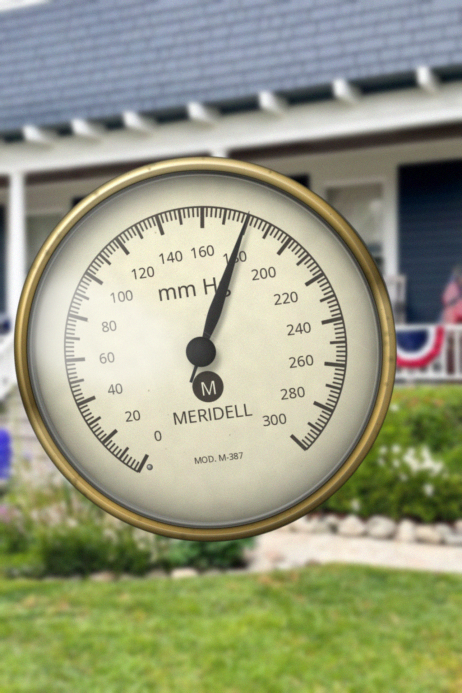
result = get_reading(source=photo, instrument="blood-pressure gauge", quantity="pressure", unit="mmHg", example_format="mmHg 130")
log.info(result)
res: mmHg 180
